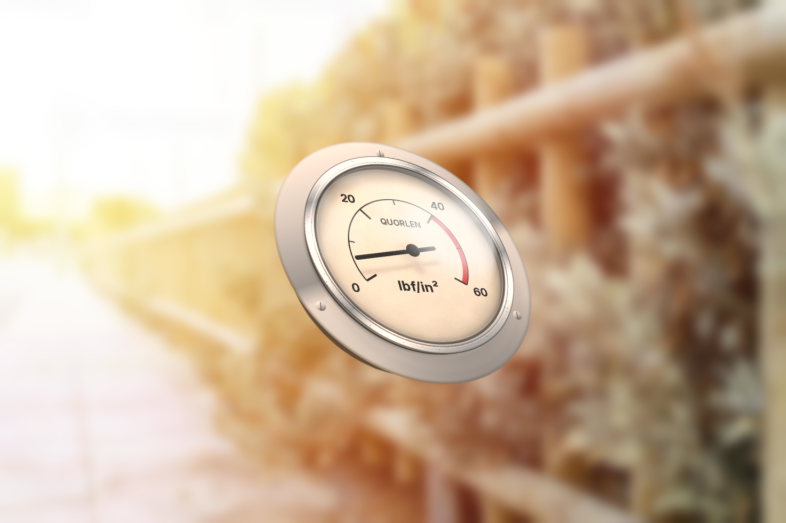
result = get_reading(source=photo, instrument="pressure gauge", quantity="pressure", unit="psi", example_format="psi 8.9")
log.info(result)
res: psi 5
